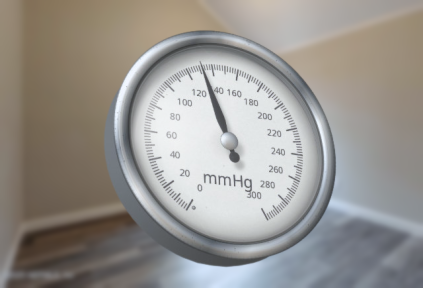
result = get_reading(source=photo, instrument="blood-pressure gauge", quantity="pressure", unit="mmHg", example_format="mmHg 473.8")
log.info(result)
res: mmHg 130
